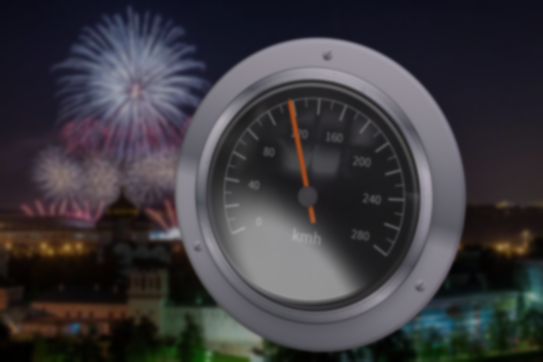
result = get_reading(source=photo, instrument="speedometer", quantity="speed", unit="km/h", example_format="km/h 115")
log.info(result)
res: km/h 120
